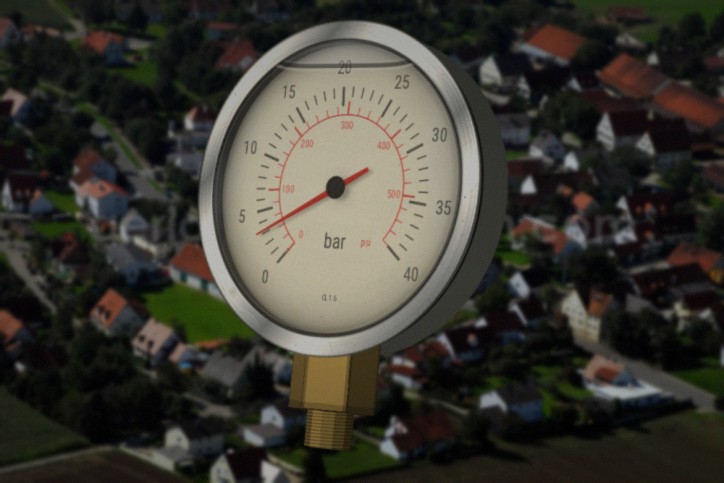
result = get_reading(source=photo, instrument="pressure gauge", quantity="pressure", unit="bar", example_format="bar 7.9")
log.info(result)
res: bar 3
